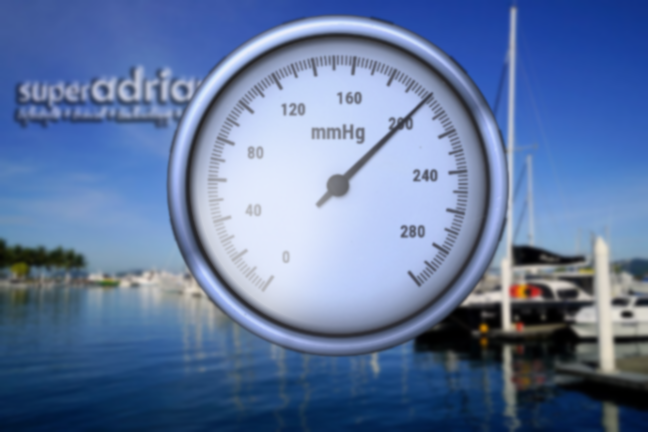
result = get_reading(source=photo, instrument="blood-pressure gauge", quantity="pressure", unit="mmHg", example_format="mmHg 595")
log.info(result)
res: mmHg 200
